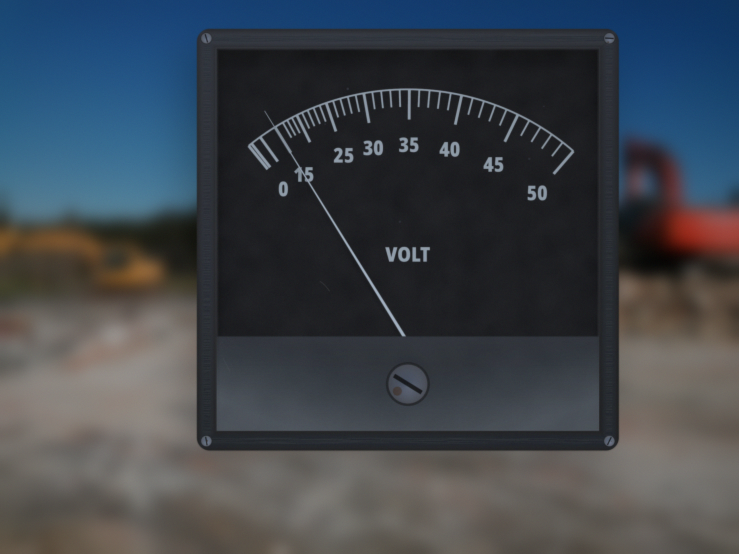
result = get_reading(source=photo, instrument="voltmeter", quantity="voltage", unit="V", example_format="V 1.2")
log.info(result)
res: V 15
